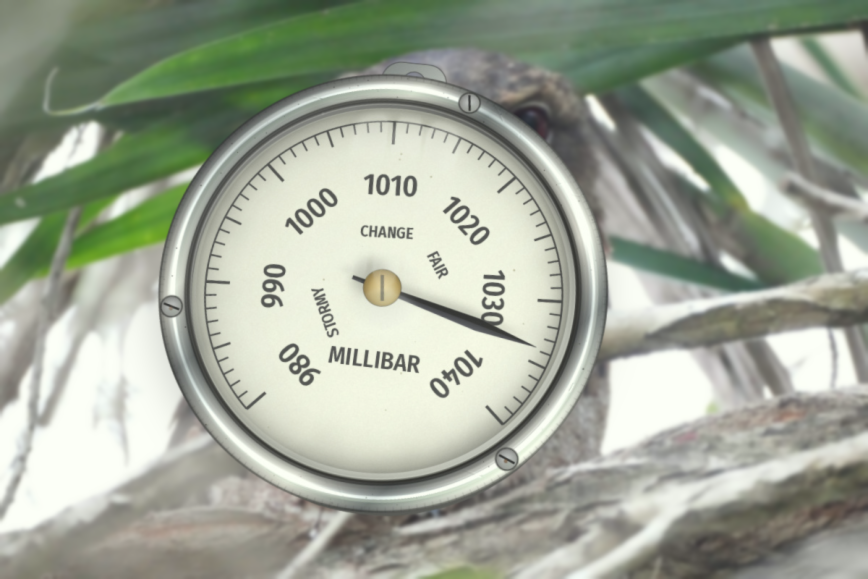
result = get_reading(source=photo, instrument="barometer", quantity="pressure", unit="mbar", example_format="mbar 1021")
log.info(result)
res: mbar 1034
